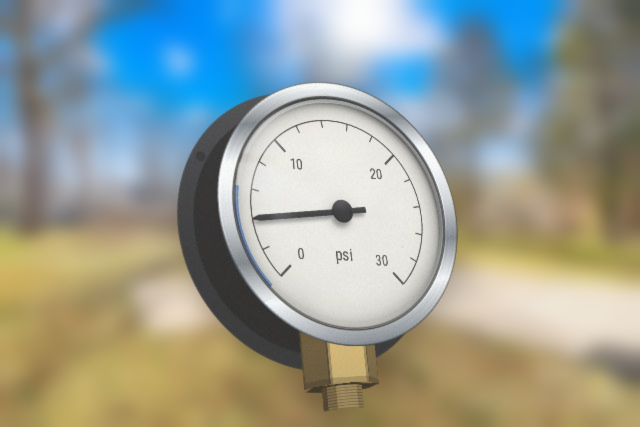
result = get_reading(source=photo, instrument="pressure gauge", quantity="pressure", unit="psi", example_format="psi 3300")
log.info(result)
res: psi 4
